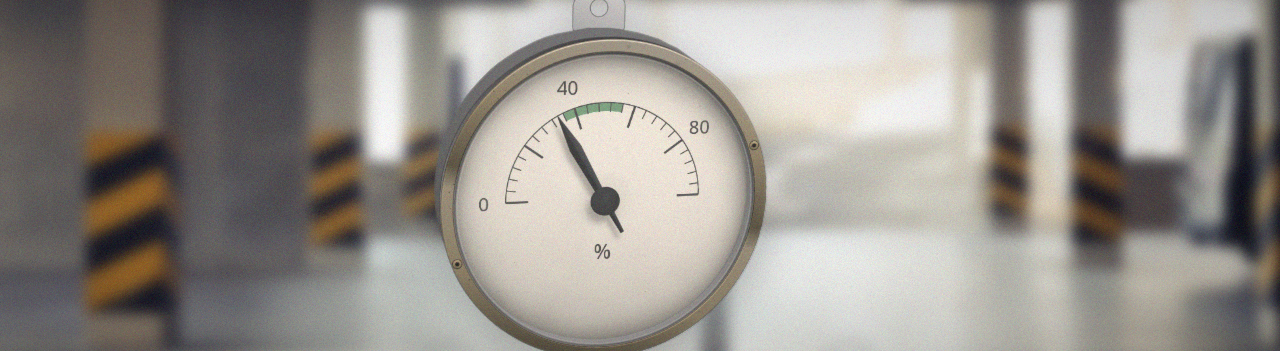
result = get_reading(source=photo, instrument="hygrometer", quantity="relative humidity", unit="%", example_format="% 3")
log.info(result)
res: % 34
